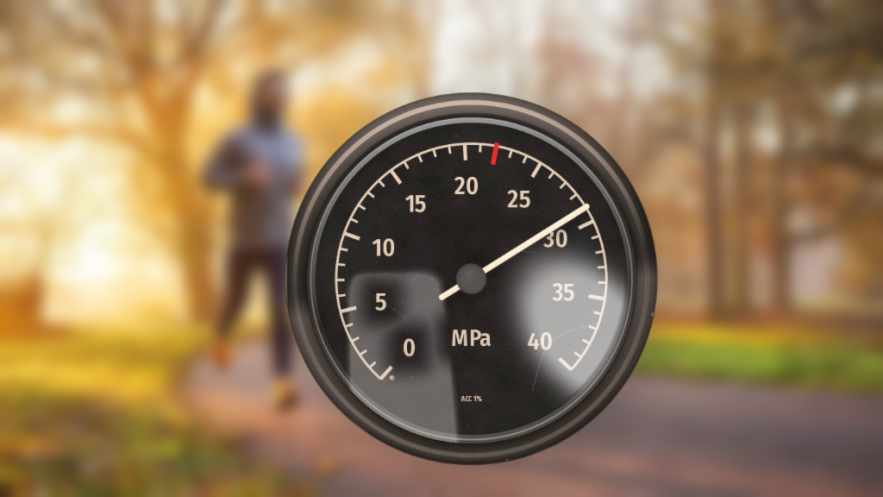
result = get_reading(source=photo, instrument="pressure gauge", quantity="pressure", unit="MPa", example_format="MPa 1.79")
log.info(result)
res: MPa 29
